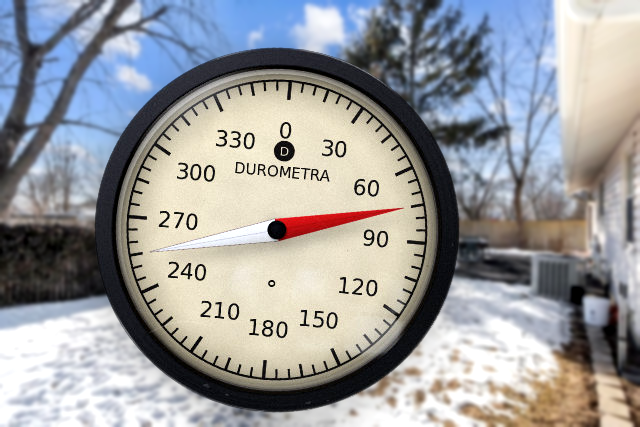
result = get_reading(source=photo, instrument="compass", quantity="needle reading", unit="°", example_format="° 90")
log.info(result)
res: ° 75
